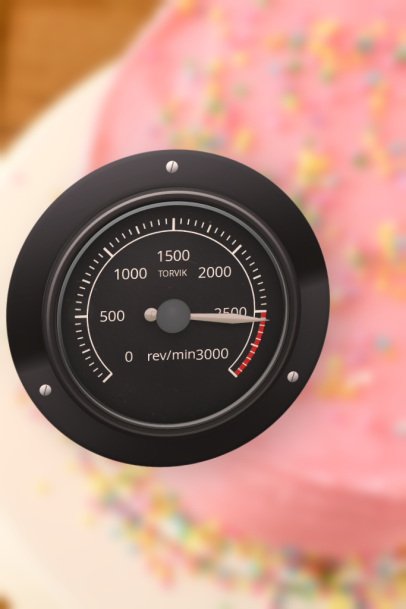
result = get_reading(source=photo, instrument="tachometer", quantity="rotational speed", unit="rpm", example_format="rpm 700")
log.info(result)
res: rpm 2550
